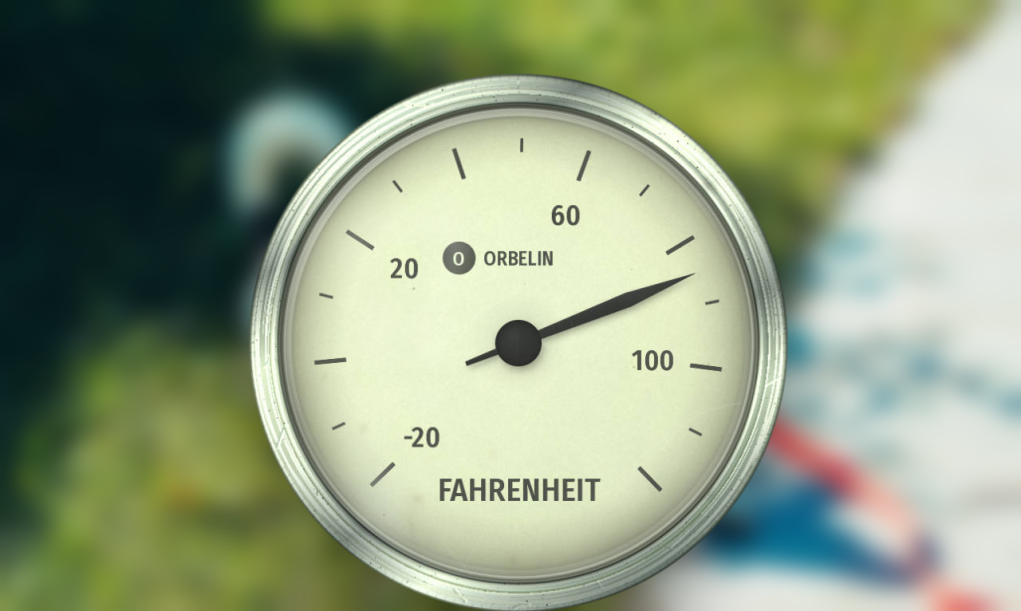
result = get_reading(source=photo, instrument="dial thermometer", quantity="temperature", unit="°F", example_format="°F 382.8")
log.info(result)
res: °F 85
